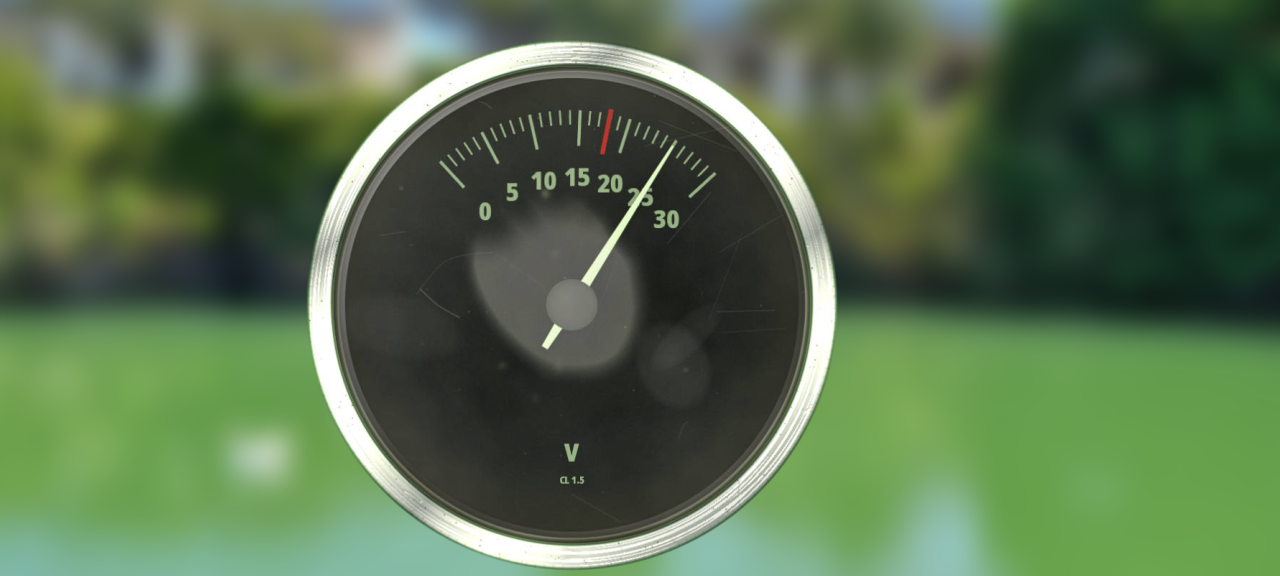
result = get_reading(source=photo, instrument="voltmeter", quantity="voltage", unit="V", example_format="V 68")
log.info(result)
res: V 25
